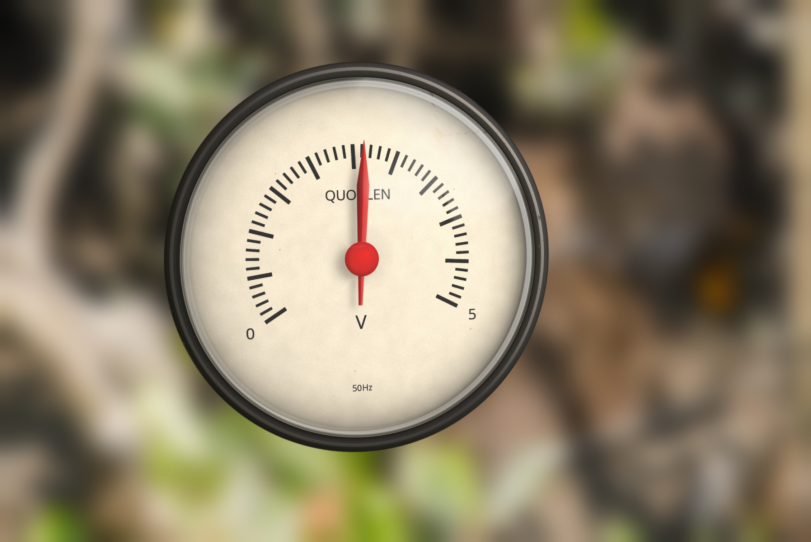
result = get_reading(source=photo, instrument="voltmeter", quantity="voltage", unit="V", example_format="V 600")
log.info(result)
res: V 2.6
